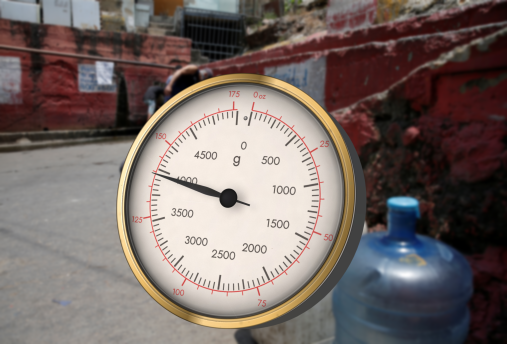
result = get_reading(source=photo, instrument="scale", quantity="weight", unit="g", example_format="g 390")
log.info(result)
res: g 3950
